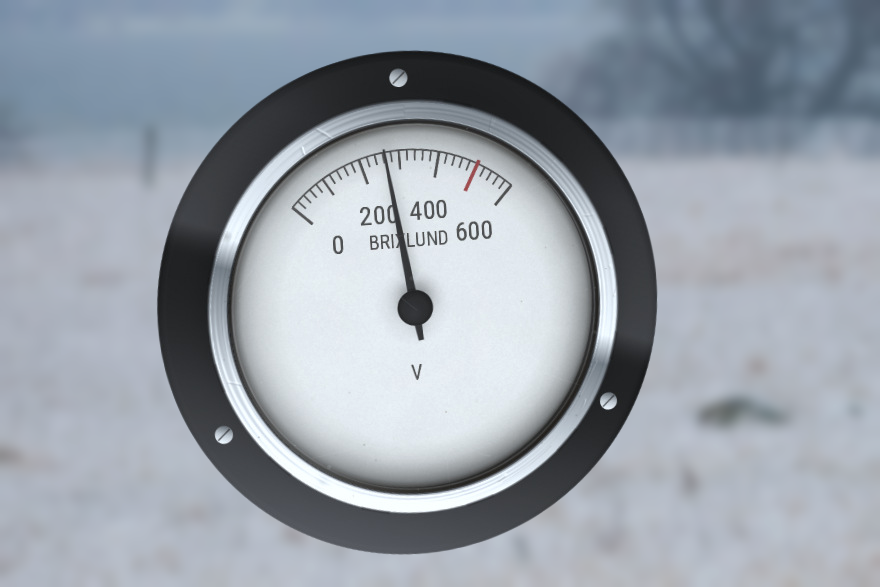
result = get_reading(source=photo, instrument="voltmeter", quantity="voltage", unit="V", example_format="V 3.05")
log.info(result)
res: V 260
